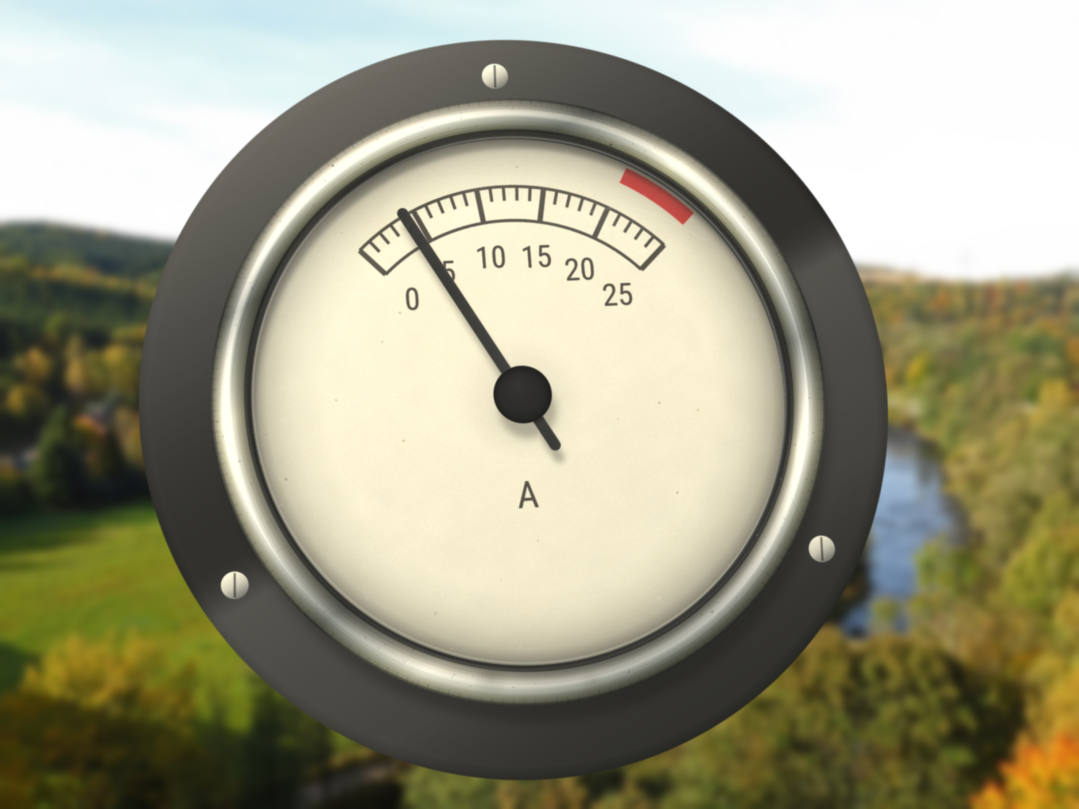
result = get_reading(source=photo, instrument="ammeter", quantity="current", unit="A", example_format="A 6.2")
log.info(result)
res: A 4
